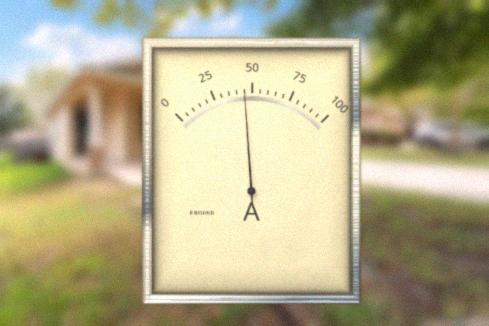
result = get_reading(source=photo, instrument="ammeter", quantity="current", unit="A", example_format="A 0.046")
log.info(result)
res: A 45
